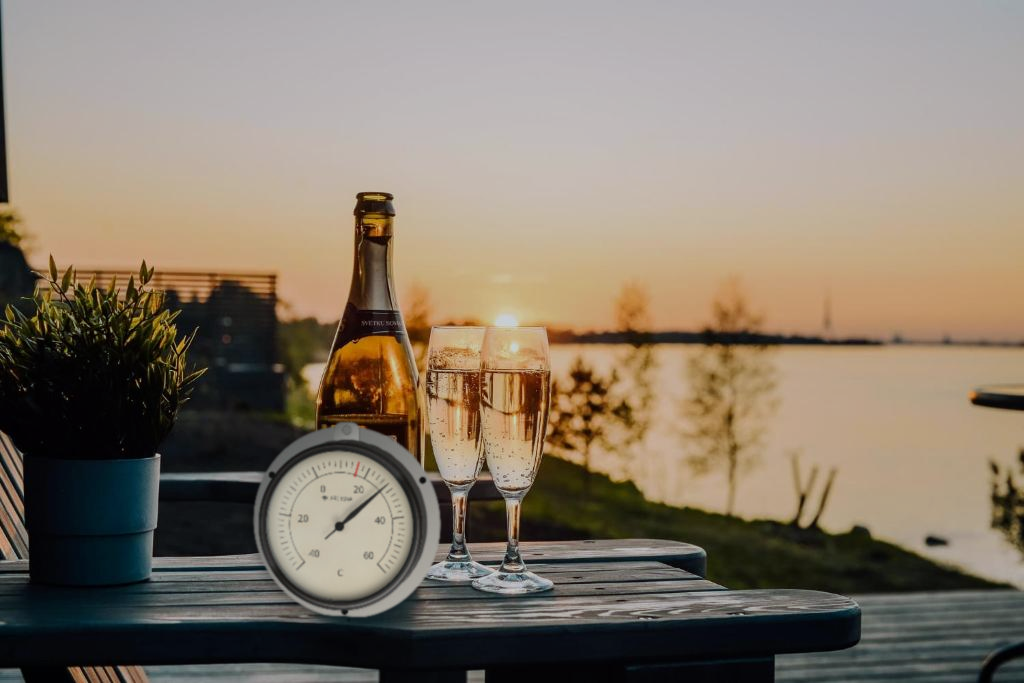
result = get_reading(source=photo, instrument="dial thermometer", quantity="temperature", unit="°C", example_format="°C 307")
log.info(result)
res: °C 28
